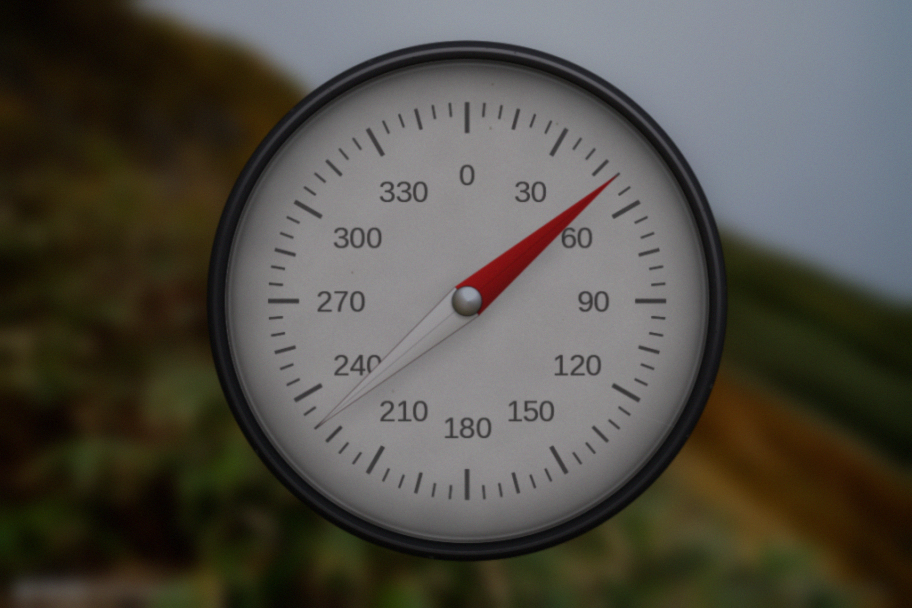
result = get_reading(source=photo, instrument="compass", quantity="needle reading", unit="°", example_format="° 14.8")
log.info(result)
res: ° 50
